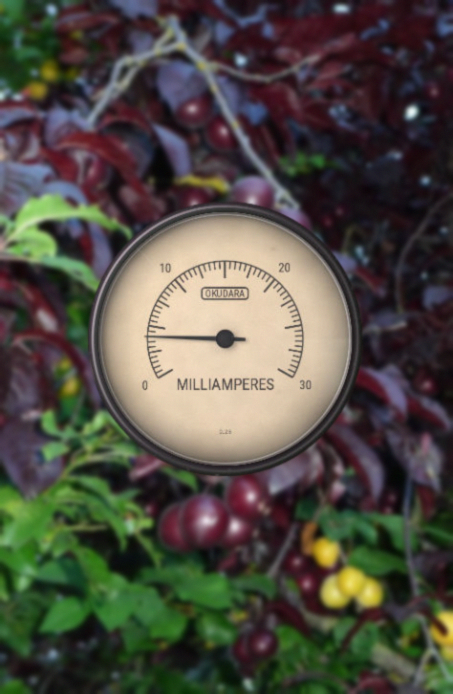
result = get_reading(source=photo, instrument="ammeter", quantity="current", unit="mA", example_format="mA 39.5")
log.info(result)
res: mA 4
